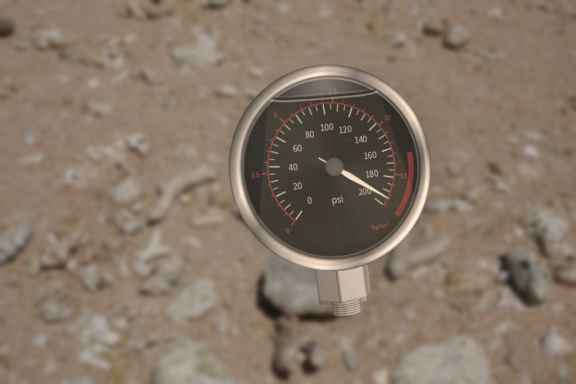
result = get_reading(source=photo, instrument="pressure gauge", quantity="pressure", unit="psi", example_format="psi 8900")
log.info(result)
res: psi 195
